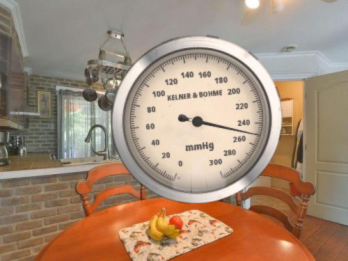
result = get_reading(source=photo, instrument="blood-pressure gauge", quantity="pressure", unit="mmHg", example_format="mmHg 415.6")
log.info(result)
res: mmHg 250
